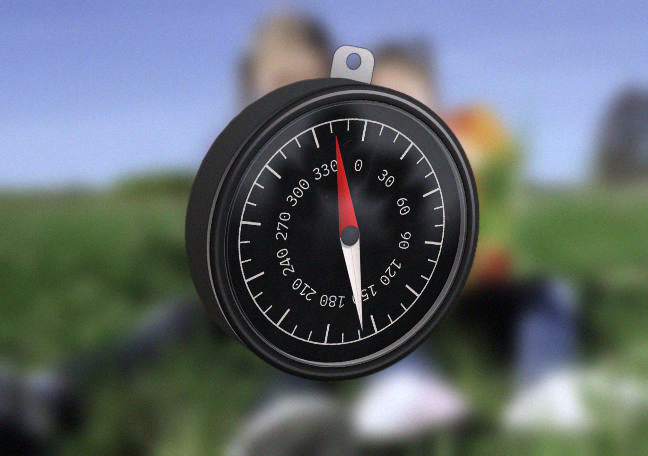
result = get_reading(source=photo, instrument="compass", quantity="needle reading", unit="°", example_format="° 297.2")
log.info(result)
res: ° 340
